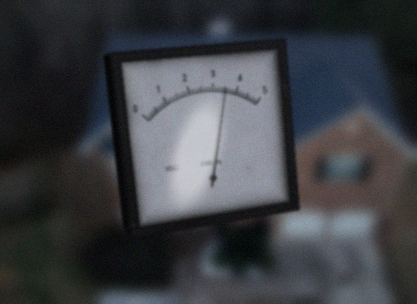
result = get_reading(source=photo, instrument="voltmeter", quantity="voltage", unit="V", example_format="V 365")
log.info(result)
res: V 3.5
